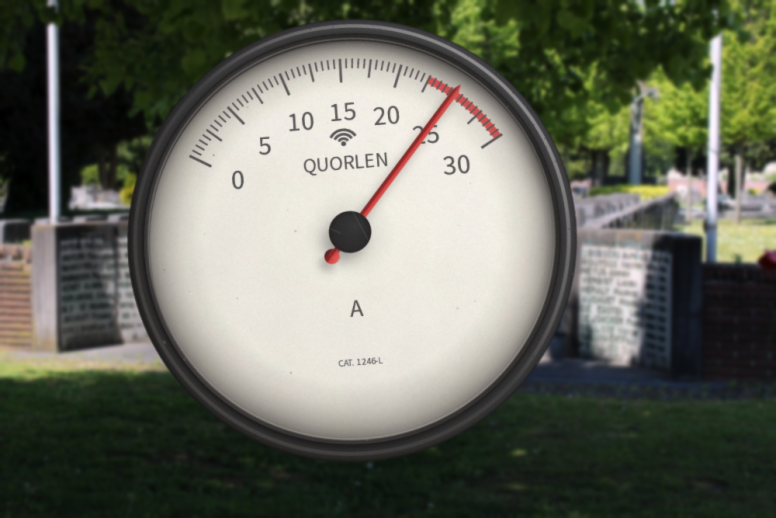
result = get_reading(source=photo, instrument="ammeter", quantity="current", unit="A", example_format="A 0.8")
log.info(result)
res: A 25
